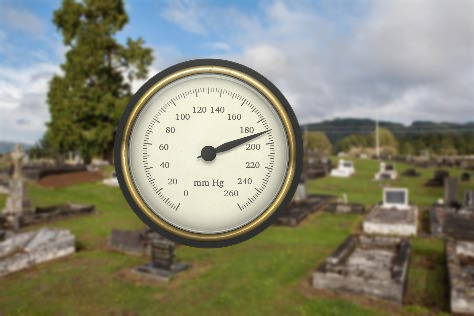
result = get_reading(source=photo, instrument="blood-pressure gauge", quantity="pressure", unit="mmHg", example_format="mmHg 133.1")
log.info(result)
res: mmHg 190
